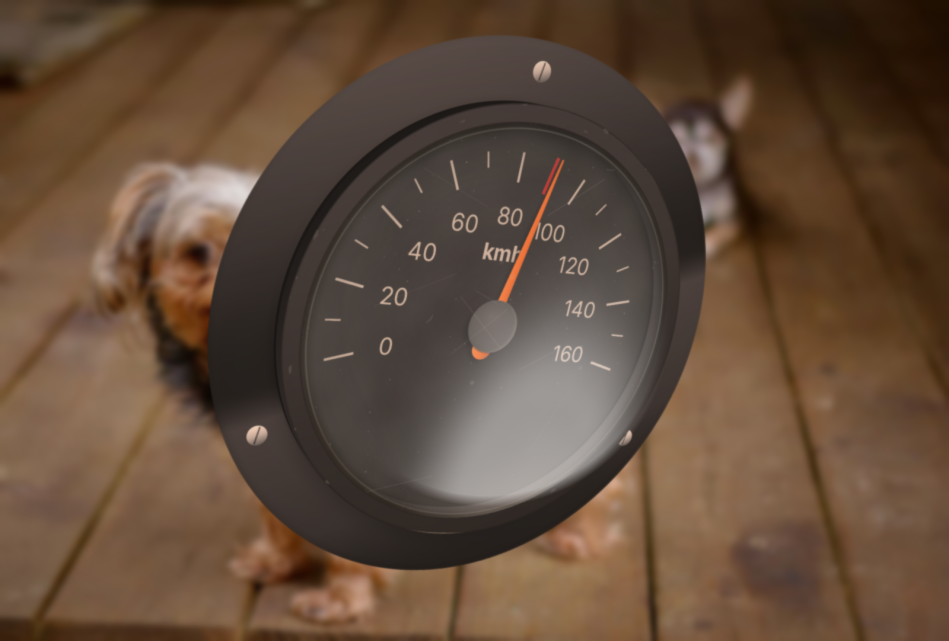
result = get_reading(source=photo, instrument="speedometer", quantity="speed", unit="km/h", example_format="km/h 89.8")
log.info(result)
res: km/h 90
